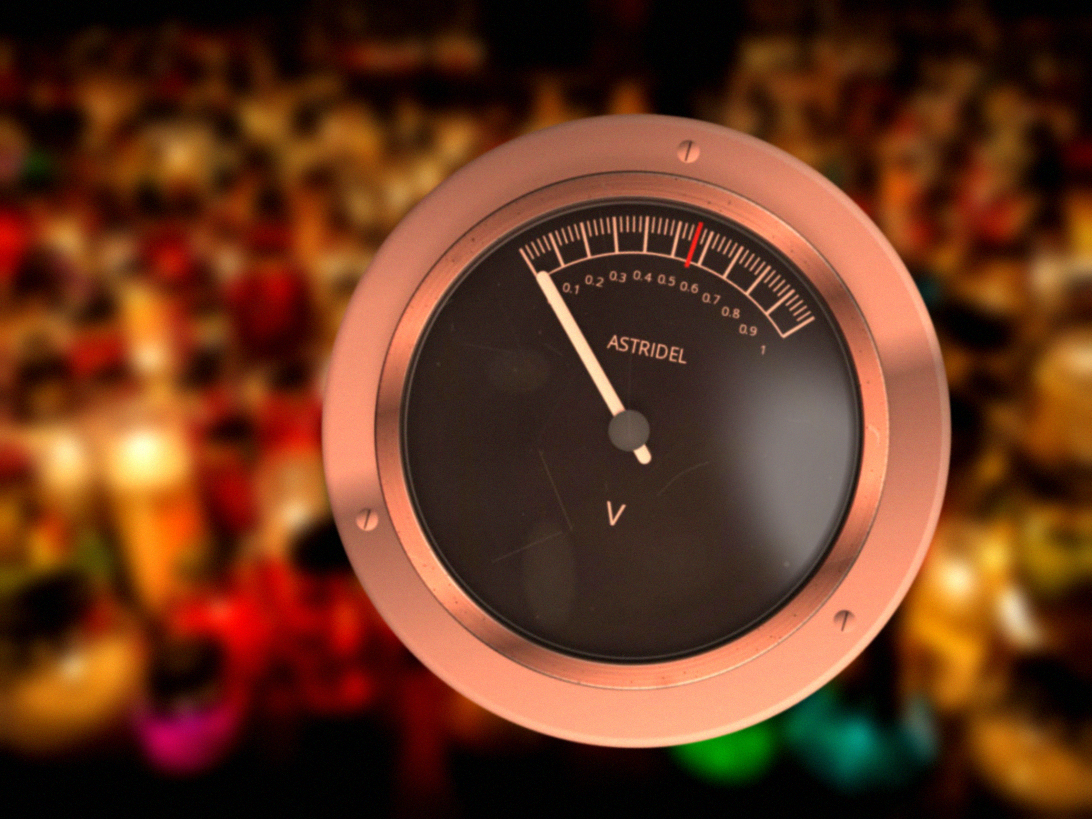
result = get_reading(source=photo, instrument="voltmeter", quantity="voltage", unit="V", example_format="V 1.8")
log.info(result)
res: V 0.02
